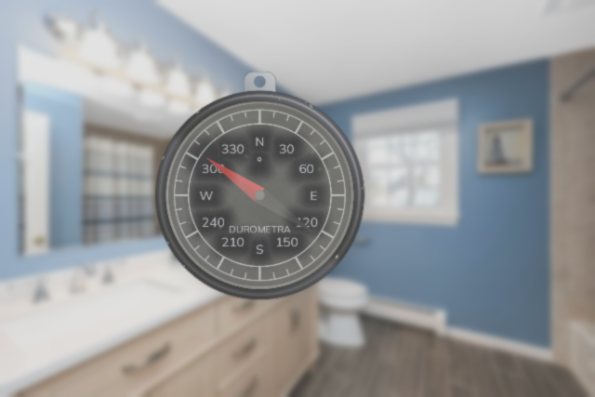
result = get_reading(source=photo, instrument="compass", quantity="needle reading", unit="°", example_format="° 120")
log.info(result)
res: ° 305
